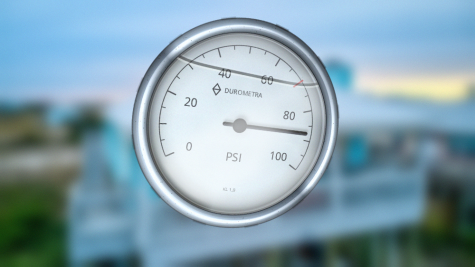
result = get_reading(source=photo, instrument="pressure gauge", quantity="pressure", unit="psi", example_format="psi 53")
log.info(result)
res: psi 87.5
